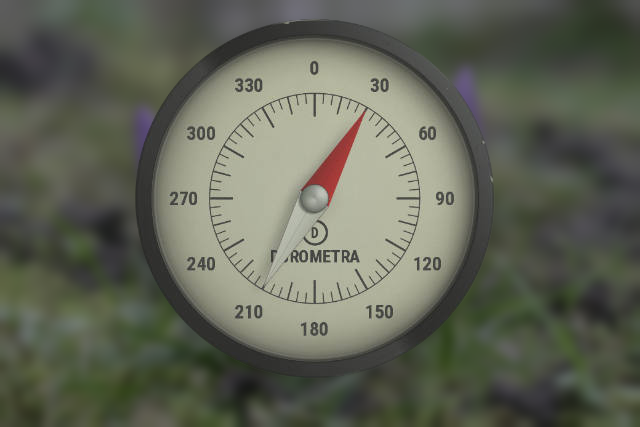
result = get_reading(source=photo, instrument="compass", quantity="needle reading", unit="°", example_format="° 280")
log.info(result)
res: ° 30
